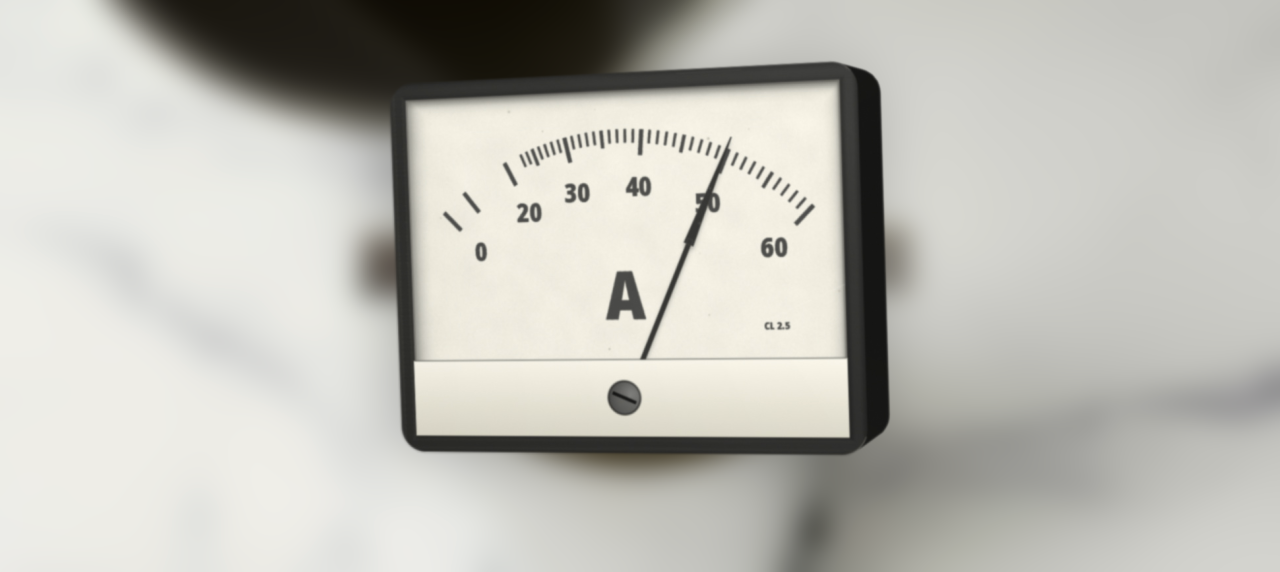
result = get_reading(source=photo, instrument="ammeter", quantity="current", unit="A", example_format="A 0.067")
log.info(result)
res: A 50
